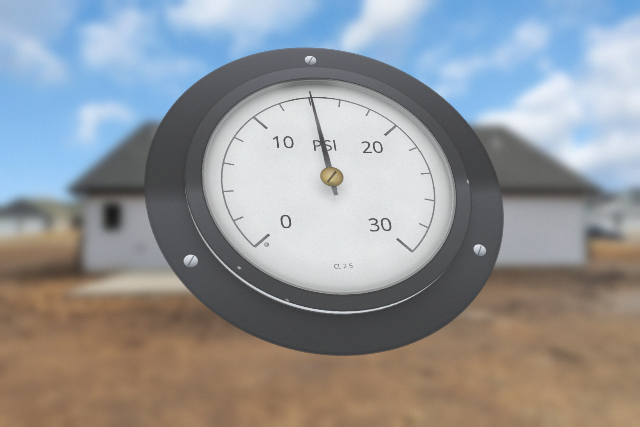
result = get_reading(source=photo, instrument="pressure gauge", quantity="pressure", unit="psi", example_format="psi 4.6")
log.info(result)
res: psi 14
